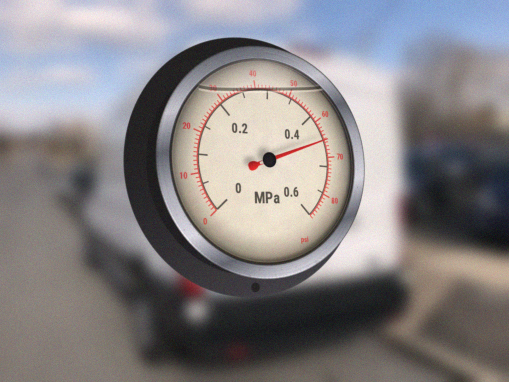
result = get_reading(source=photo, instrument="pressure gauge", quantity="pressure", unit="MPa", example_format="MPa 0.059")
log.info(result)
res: MPa 0.45
